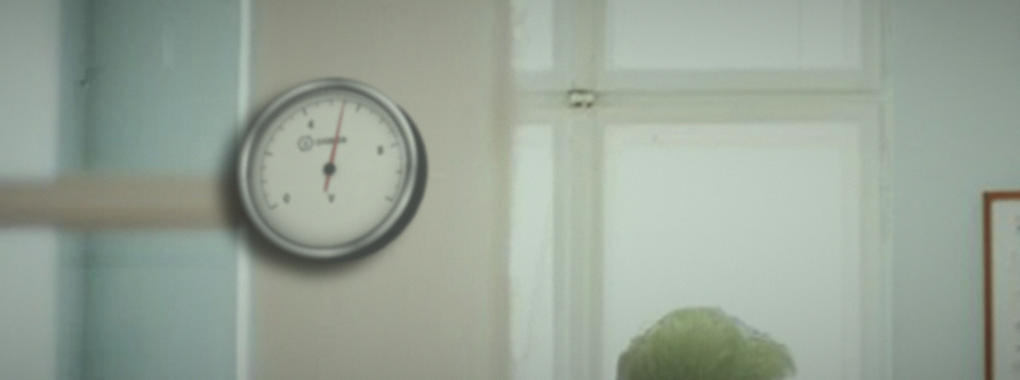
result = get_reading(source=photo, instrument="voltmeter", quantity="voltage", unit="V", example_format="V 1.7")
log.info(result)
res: V 5.5
